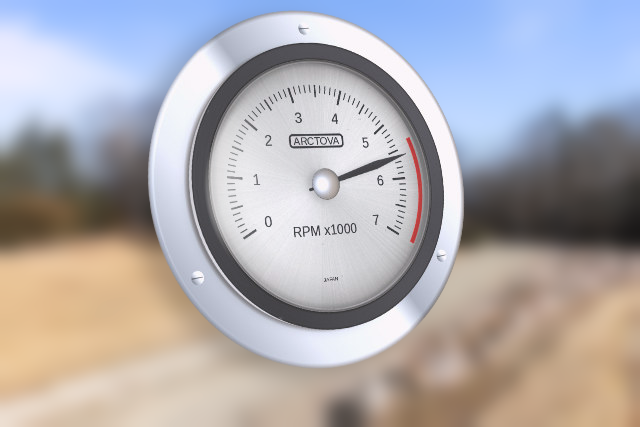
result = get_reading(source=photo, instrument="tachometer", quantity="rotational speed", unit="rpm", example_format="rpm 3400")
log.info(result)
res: rpm 5600
